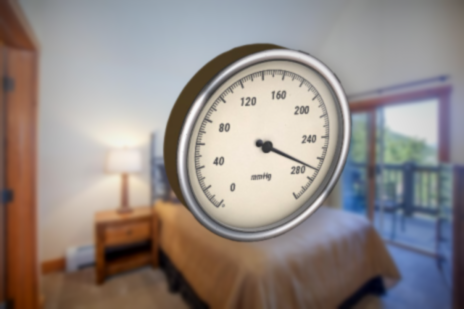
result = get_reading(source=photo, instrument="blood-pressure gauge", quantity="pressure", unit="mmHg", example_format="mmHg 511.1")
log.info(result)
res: mmHg 270
